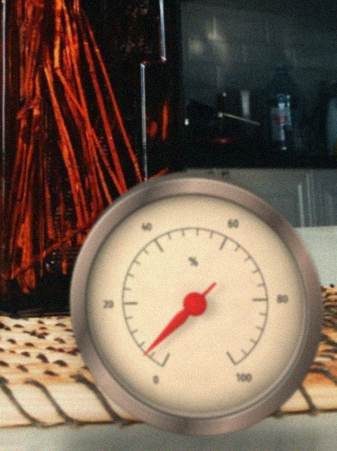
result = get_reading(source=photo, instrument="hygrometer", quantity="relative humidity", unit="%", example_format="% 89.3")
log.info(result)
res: % 6
